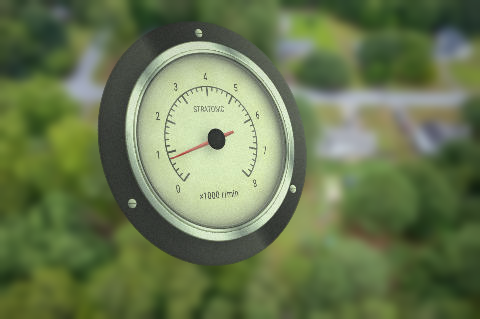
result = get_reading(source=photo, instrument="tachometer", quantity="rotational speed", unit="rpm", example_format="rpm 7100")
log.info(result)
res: rpm 800
